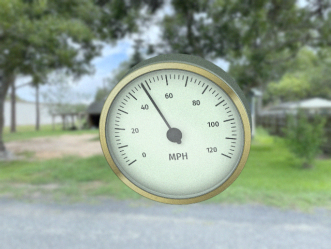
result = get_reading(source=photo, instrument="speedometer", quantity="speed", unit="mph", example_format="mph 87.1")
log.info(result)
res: mph 48
